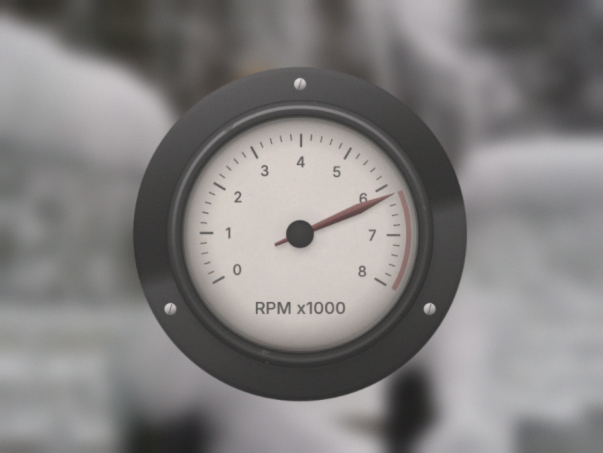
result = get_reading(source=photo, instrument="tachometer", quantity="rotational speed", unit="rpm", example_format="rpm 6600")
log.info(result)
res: rpm 6200
